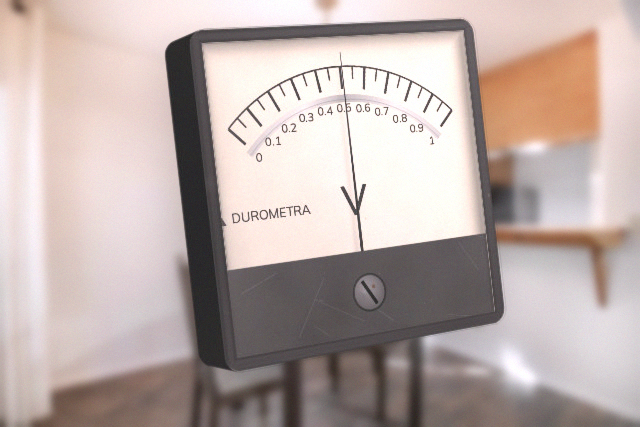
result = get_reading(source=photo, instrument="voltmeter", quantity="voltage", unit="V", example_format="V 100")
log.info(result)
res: V 0.5
